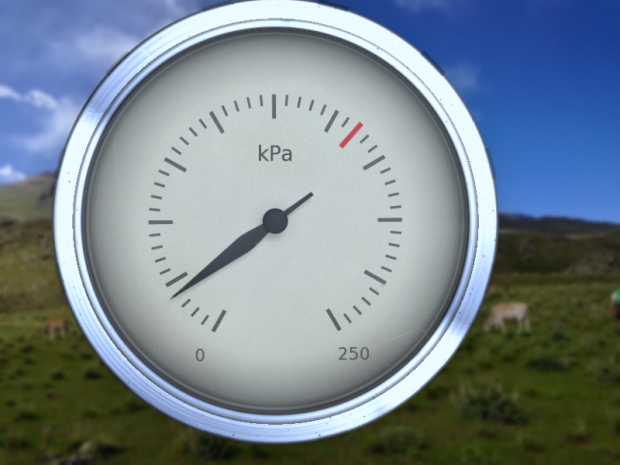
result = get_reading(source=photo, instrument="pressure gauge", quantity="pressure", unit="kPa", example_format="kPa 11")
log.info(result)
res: kPa 20
